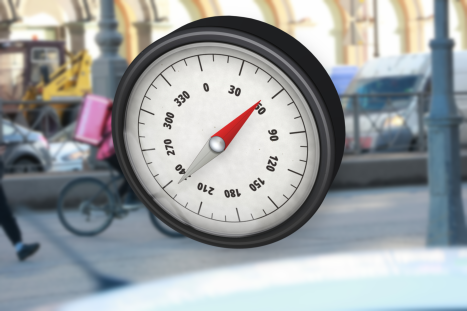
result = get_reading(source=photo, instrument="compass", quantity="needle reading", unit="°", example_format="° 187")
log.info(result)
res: ° 55
